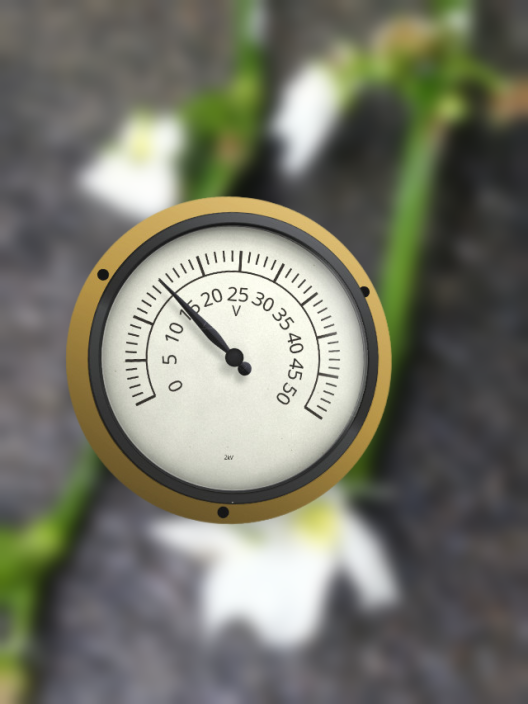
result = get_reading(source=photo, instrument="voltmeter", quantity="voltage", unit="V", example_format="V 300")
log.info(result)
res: V 15
